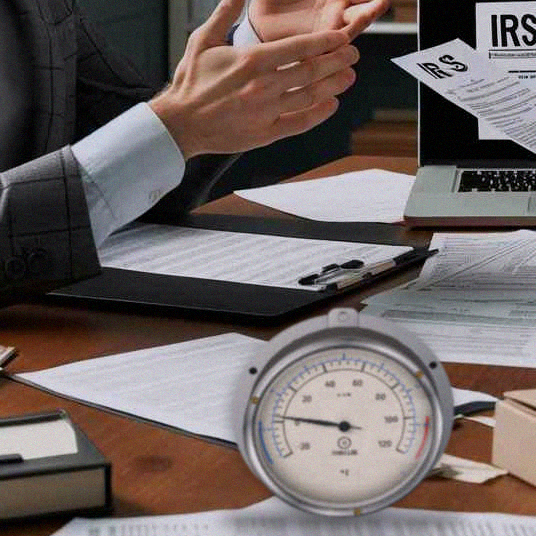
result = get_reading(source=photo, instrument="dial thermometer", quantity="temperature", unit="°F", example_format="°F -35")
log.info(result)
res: °F 4
